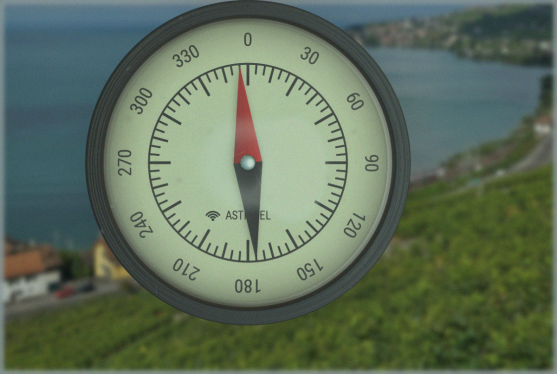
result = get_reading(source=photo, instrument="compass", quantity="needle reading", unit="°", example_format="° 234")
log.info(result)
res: ° 355
